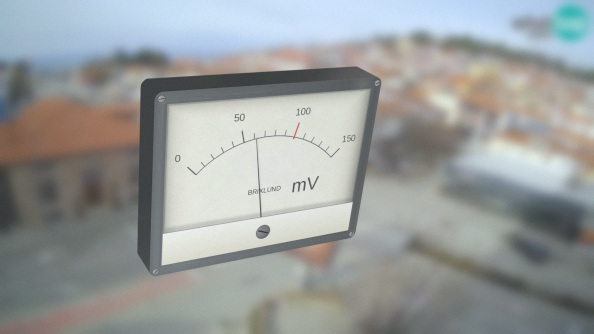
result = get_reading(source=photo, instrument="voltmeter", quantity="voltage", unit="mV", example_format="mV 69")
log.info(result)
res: mV 60
